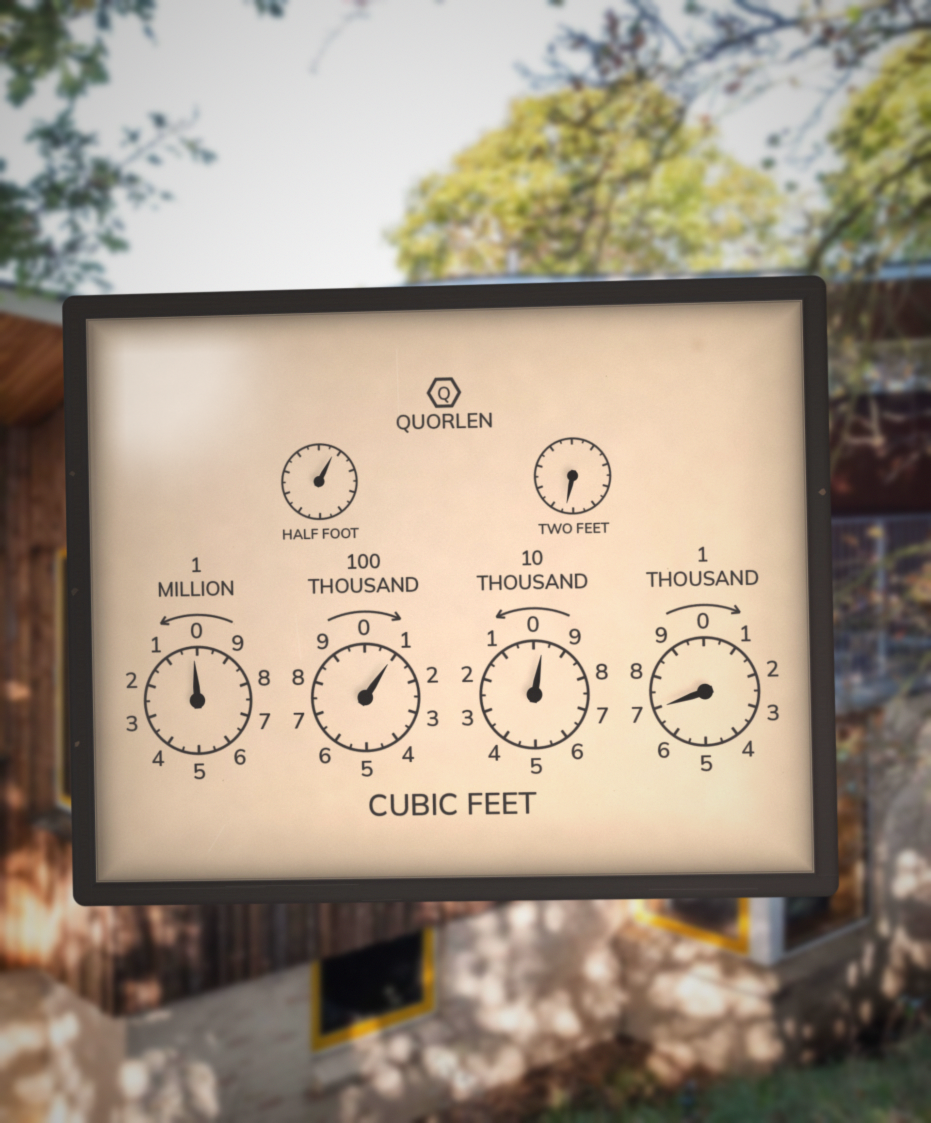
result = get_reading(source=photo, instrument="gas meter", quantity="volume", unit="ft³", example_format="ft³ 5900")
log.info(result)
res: ft³ 9700
